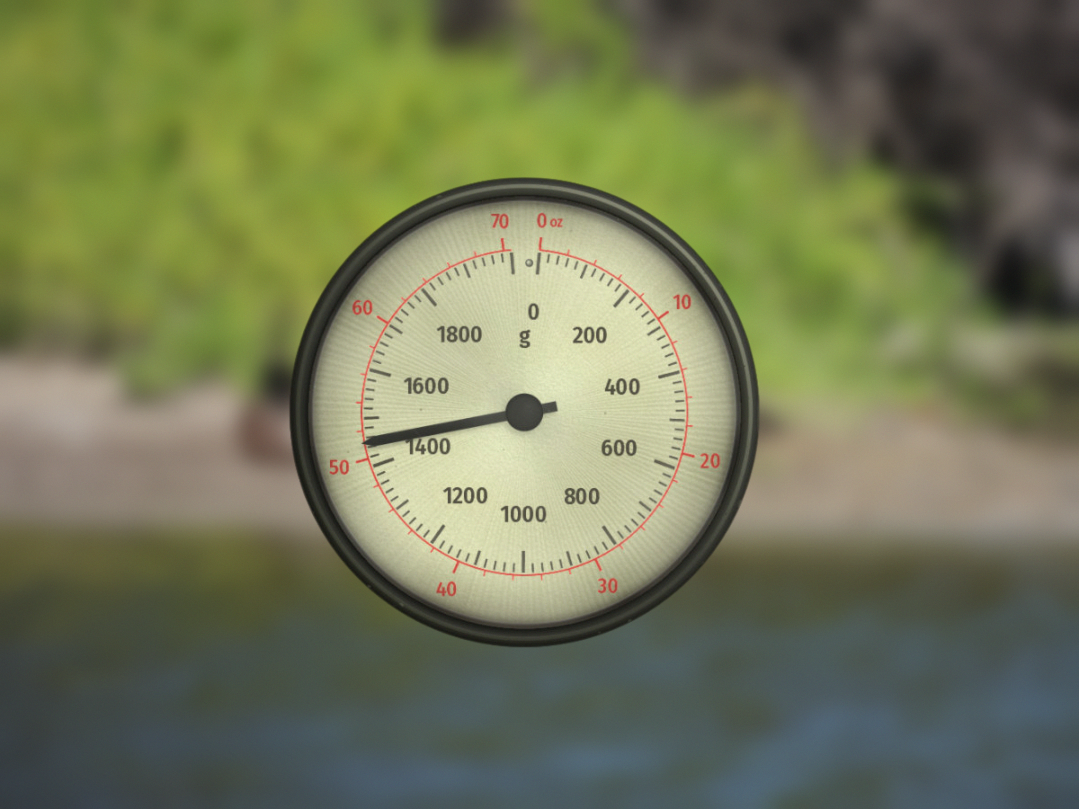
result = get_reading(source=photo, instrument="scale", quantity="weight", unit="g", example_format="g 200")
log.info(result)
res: g 1450
